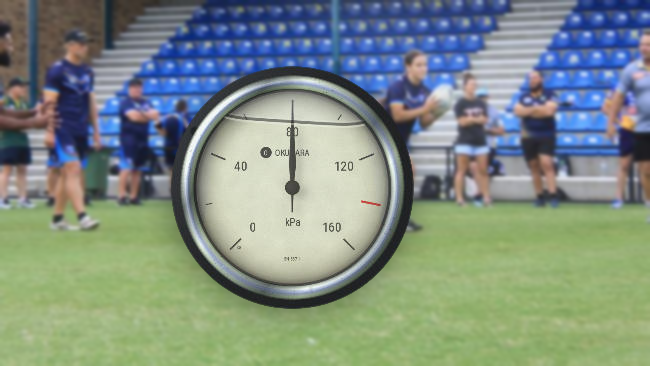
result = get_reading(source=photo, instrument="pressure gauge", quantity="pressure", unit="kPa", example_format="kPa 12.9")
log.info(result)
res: kPa 80
